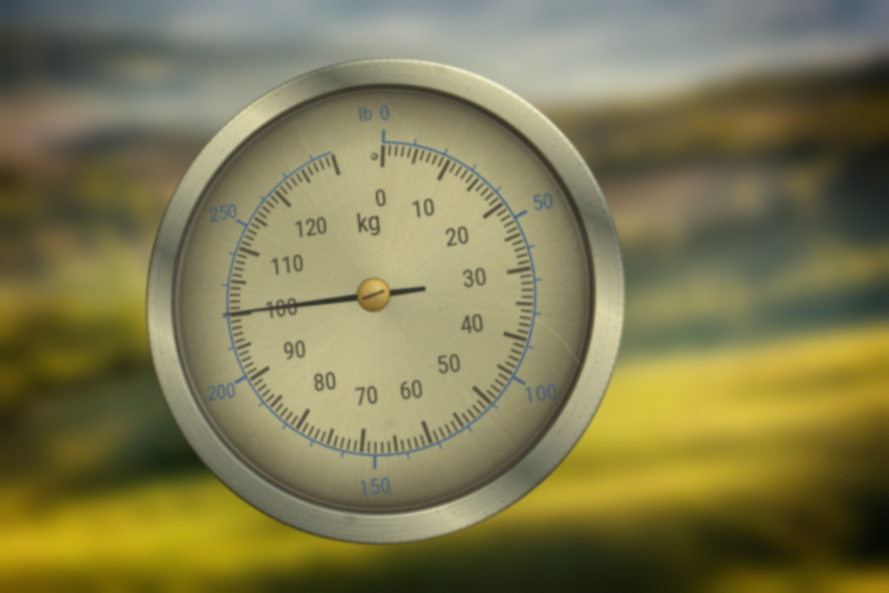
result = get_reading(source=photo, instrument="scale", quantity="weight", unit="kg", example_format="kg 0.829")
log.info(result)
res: kg 100
